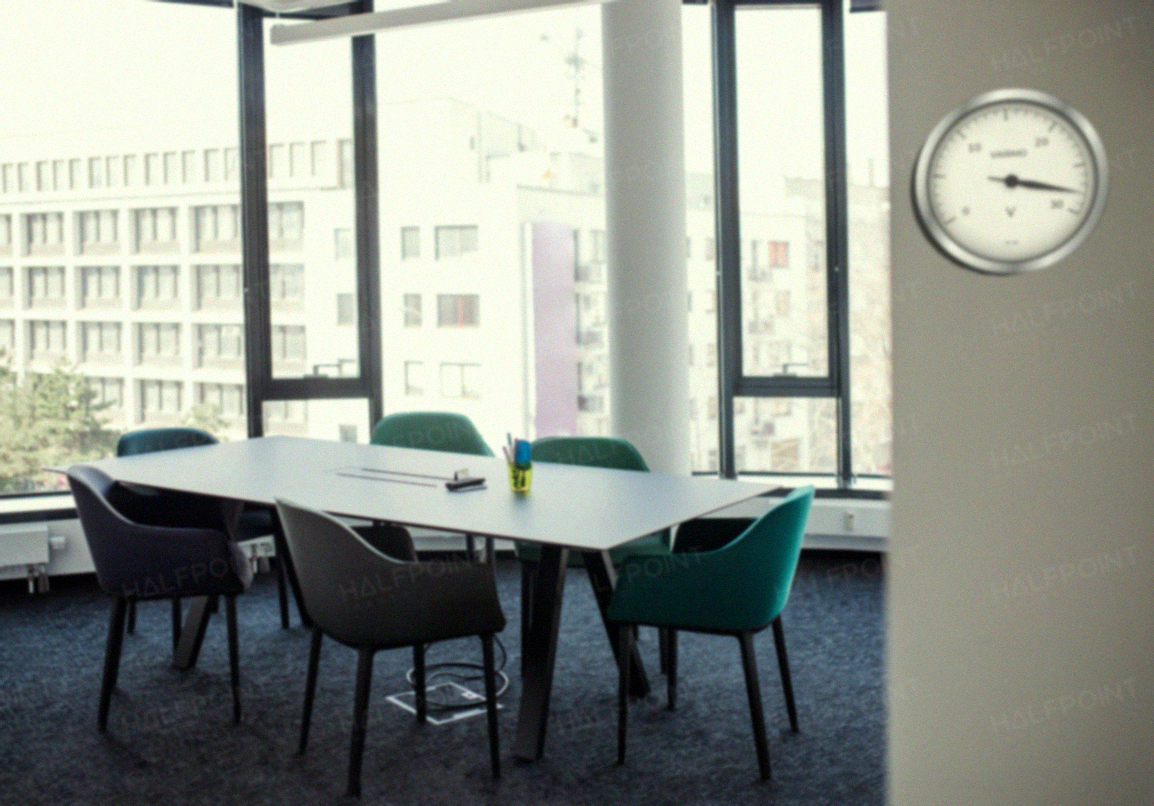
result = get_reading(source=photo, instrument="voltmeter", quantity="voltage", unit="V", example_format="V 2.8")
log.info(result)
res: V 28
